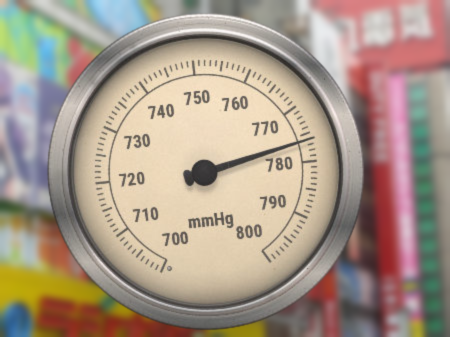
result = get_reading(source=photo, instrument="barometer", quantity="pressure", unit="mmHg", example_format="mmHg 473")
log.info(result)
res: mmHg 776
